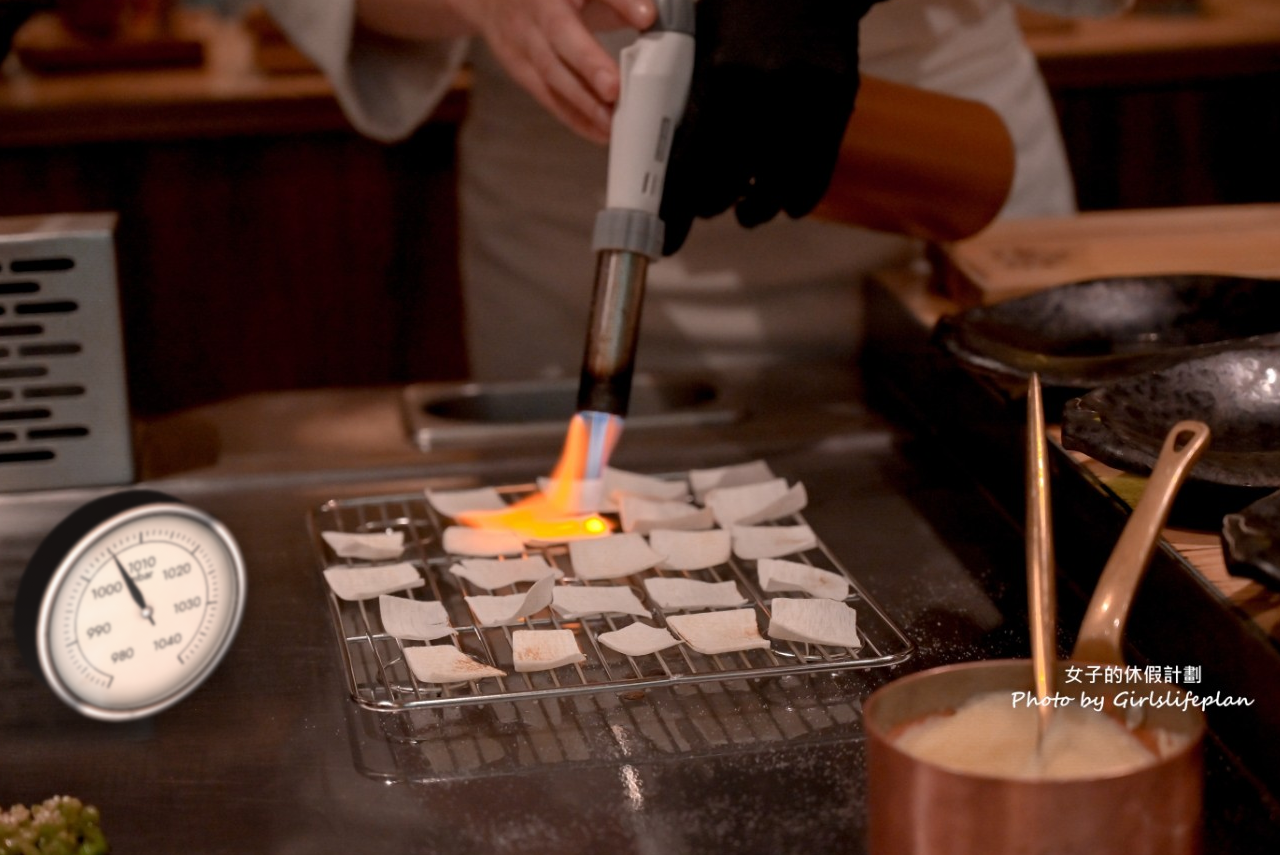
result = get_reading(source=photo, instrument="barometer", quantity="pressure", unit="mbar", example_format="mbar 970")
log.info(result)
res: mbar 1005
